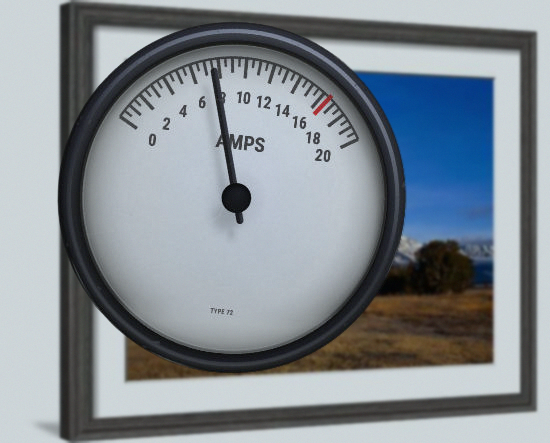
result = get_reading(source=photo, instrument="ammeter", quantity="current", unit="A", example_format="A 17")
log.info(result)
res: A 7.5
